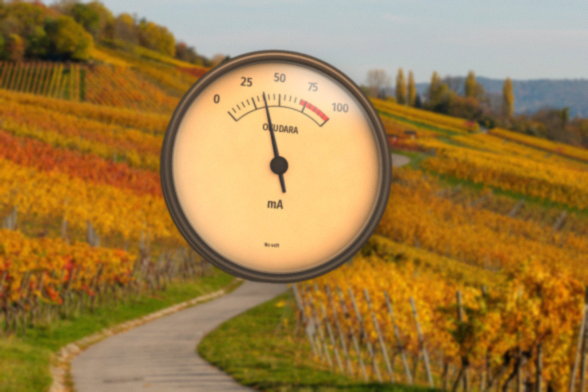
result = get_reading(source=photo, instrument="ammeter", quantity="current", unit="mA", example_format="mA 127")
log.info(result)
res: mA 35
